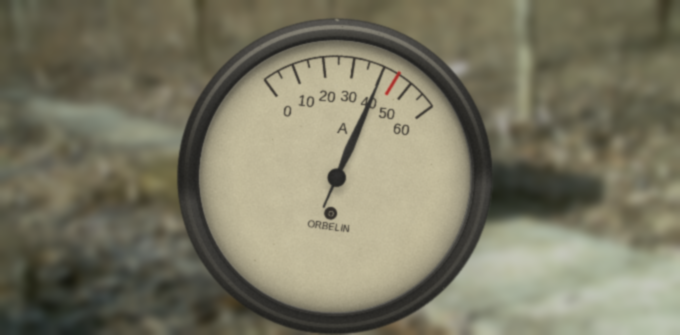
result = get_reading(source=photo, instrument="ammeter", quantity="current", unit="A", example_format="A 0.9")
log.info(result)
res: A 40
